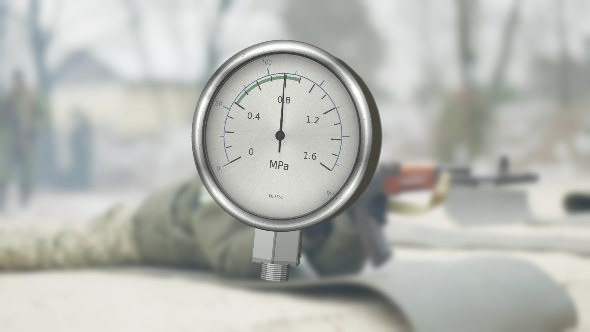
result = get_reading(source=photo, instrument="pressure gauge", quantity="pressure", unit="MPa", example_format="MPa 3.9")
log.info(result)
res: MPa 0.8
